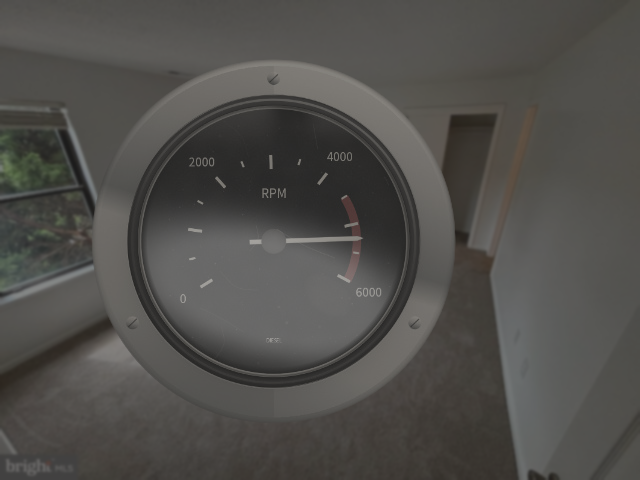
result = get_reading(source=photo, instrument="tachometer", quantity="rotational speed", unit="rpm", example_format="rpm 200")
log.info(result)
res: rpm 5250
